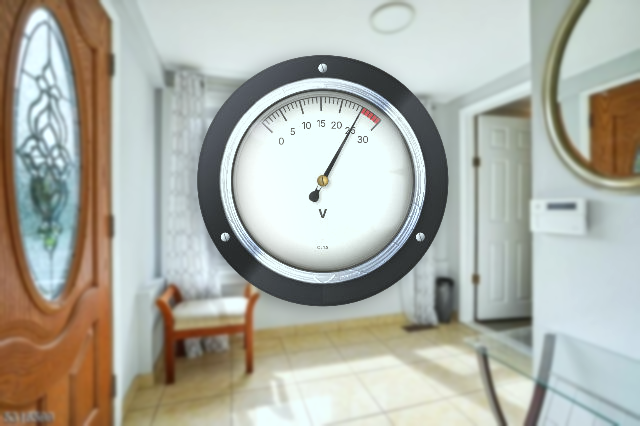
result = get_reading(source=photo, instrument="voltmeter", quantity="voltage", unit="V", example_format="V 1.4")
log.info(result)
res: V 25
